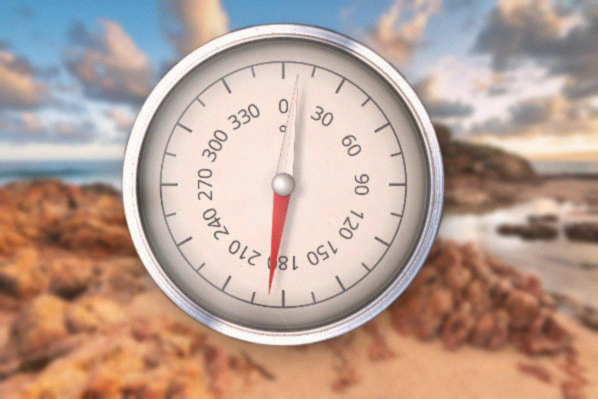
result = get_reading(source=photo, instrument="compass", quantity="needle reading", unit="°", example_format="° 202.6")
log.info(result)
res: ° 187.5
